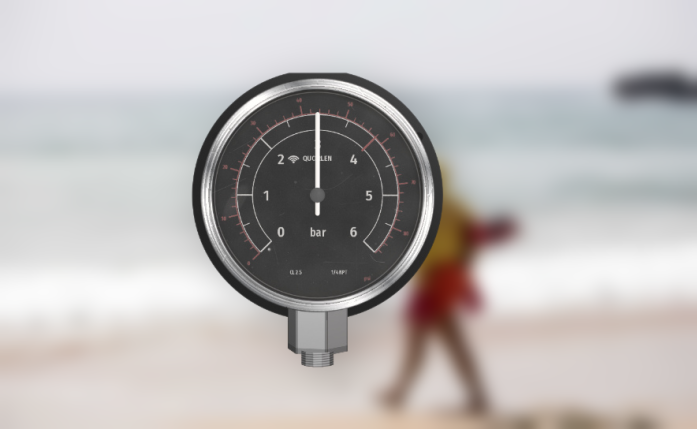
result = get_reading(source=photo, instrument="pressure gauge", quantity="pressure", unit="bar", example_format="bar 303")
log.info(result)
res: bar 3
